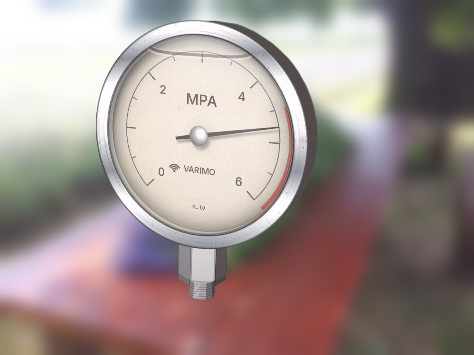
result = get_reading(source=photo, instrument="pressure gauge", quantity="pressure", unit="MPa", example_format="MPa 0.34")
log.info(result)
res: MPa 4.75
